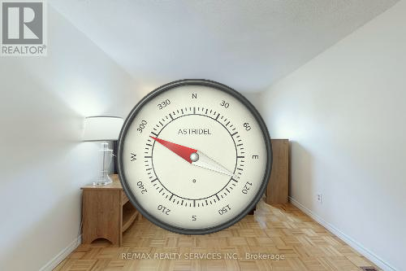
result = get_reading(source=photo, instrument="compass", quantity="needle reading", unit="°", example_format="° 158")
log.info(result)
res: ° 295
